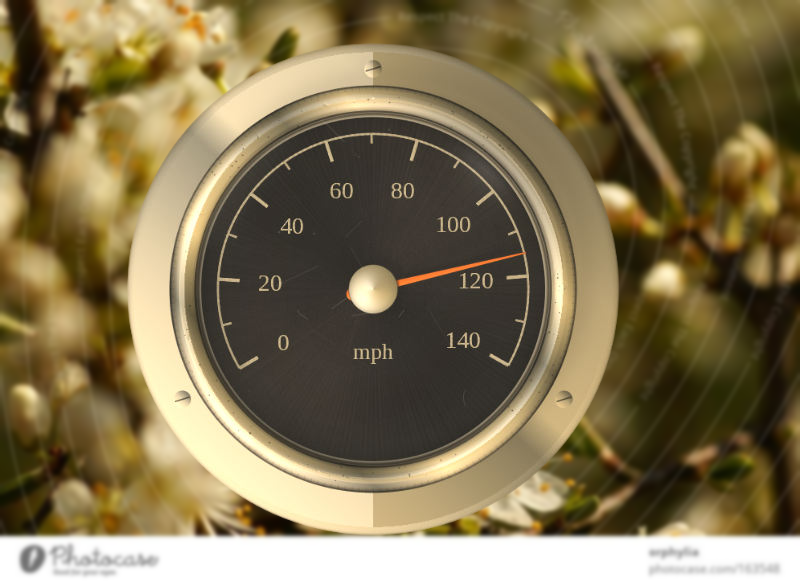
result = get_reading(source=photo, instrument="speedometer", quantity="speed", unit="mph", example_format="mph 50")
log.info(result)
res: mph 115
